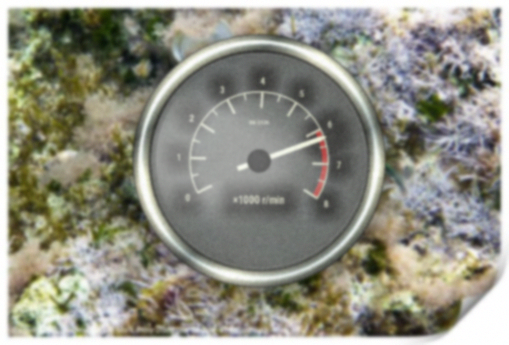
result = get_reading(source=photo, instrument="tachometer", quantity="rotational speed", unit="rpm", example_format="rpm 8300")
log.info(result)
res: rpm 6250
